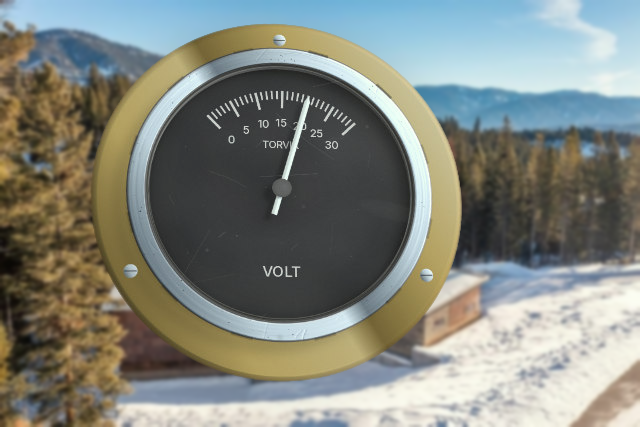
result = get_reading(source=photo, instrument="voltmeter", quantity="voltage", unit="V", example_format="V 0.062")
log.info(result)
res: V 20
